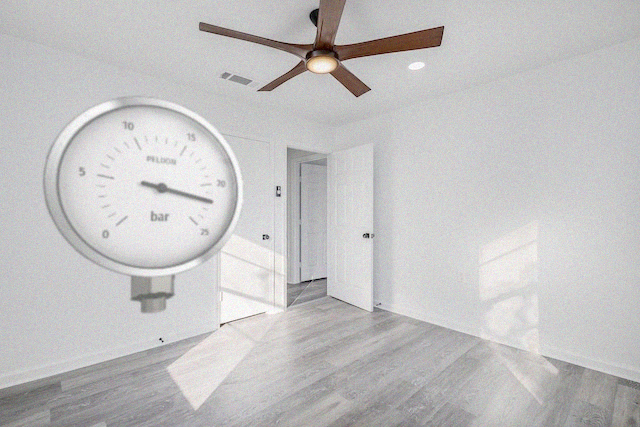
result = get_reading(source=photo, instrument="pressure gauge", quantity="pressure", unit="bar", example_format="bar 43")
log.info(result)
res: bar 22
